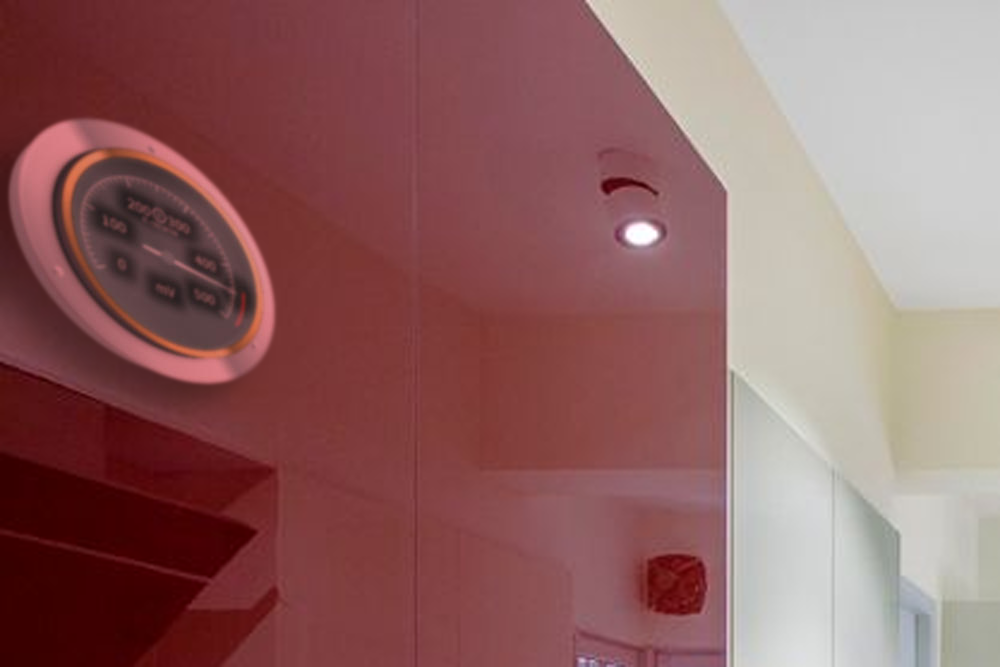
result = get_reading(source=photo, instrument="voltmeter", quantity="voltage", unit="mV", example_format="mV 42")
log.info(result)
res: mV 450
